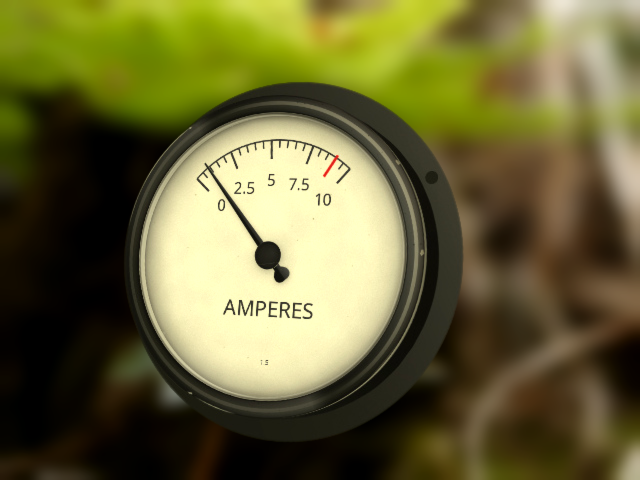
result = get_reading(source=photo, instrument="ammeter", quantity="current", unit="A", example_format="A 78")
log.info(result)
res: A 1
